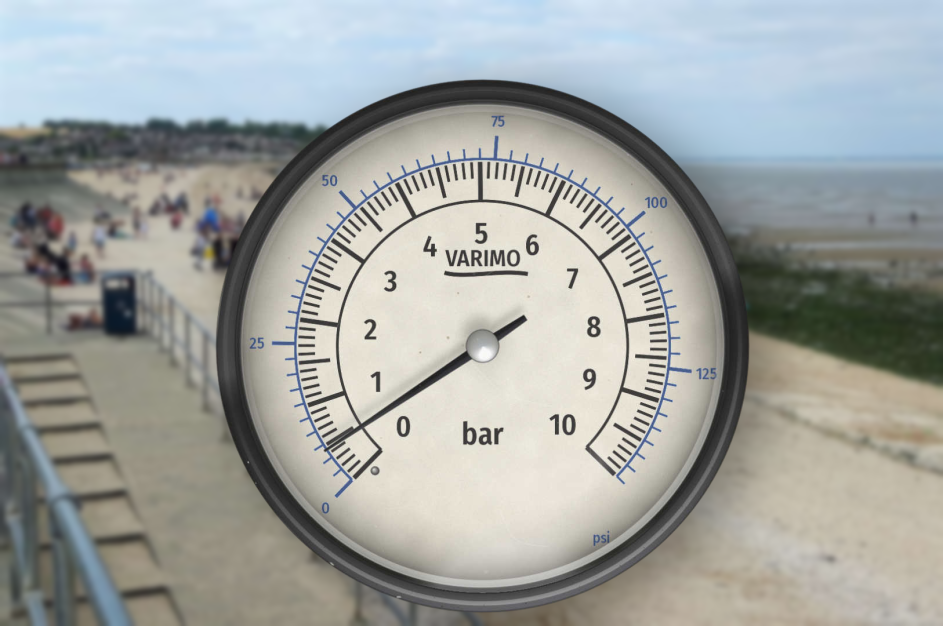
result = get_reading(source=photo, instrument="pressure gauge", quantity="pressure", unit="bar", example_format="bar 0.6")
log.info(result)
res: bar 0.45
